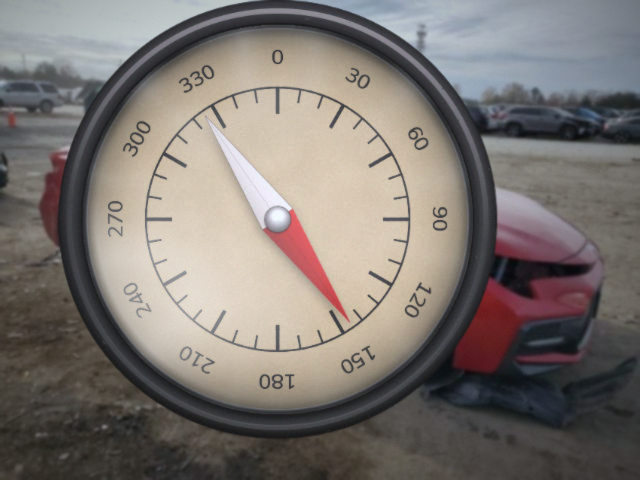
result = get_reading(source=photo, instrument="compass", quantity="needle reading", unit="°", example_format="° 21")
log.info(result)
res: ° 145
